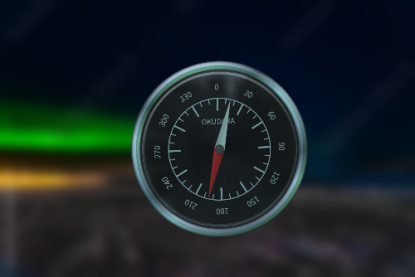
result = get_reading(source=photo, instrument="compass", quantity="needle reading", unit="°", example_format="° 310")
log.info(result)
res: ° 195
